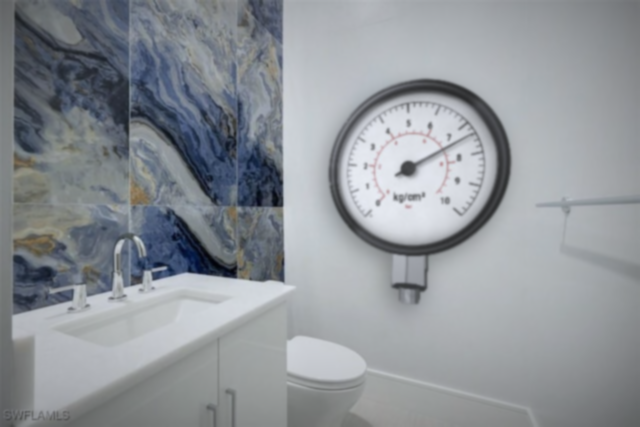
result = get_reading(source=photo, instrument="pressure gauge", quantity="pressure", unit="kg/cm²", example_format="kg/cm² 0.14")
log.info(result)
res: kg/cm² 7.4
